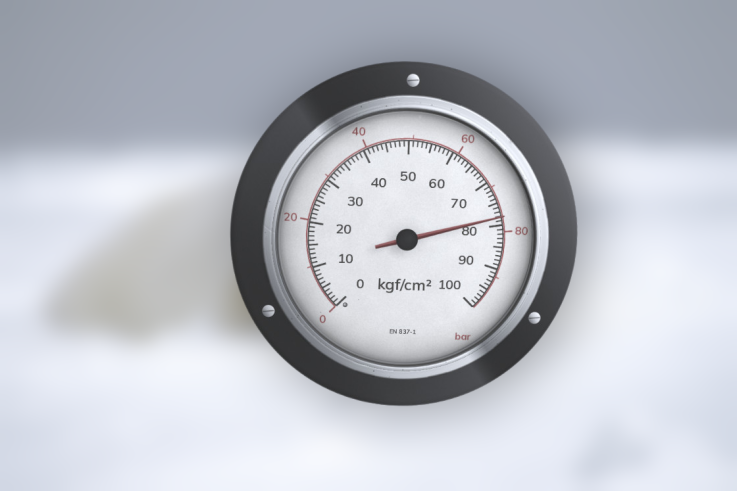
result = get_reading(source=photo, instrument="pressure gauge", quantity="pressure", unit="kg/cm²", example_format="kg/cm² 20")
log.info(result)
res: kg/cm² 78
